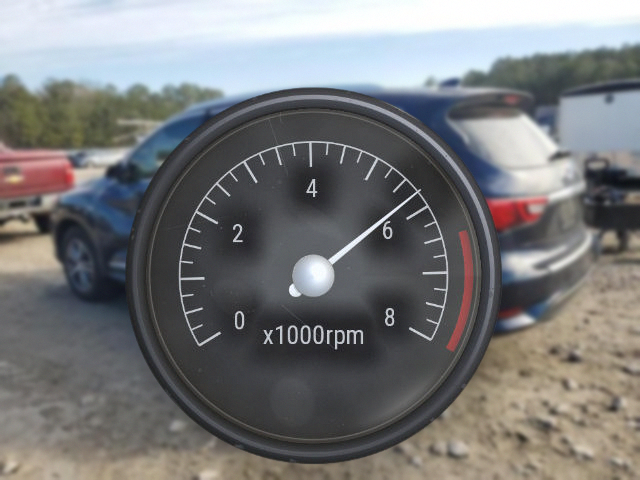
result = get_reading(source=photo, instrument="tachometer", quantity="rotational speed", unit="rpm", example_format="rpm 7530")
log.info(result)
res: rpm 5750
